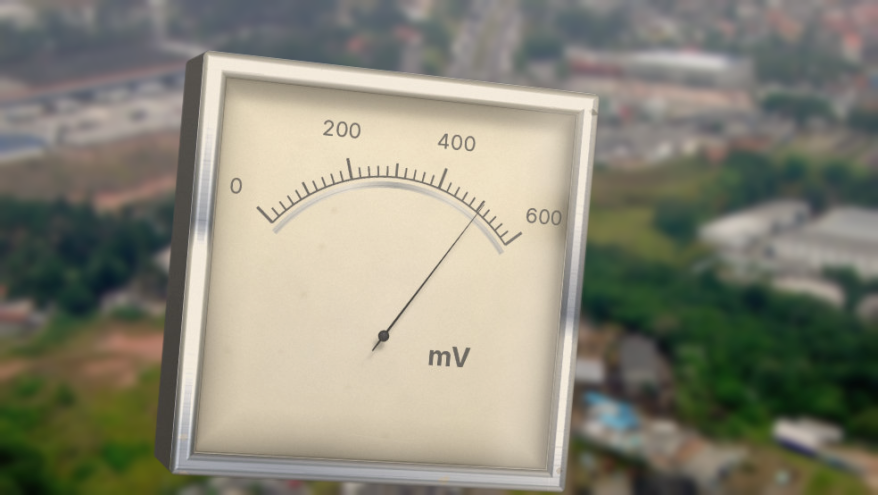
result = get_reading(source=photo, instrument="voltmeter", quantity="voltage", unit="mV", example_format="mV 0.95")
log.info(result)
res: mV 500
